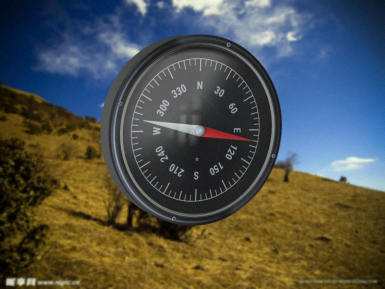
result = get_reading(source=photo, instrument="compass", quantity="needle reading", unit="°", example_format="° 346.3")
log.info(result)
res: ° 100
